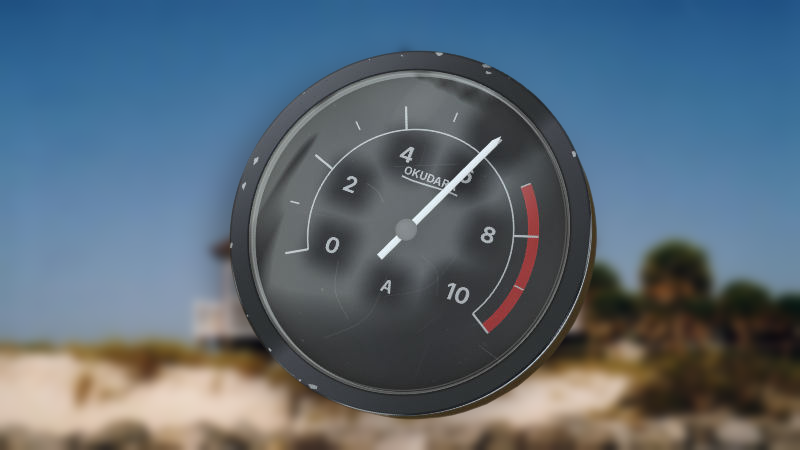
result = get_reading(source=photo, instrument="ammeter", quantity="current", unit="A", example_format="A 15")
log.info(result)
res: A 6
